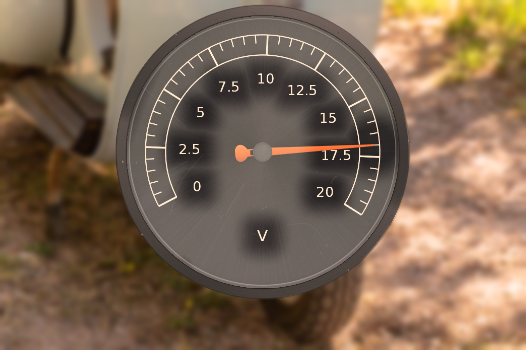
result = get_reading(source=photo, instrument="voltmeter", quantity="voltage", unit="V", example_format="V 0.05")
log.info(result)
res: V 17
